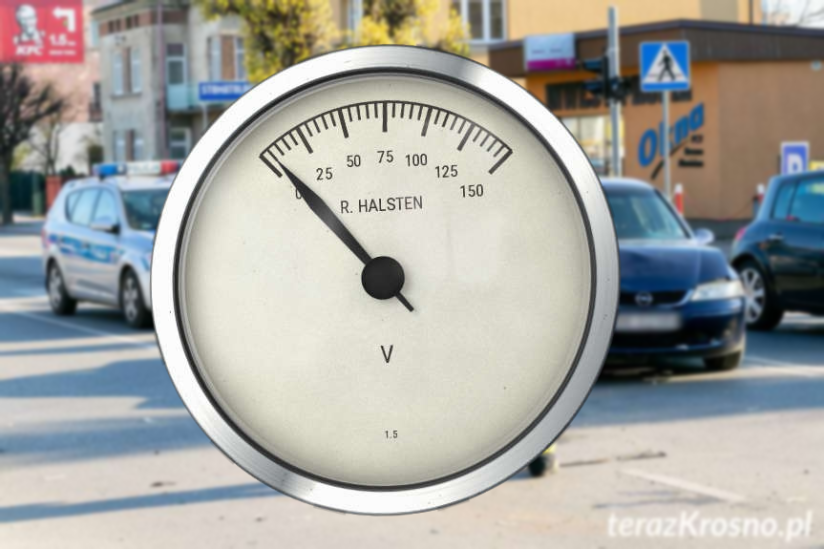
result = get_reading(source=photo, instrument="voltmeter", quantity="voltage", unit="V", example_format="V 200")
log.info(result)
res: V 5
